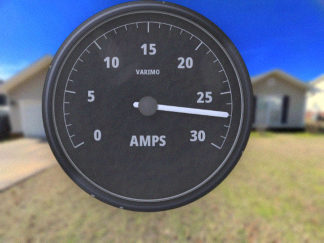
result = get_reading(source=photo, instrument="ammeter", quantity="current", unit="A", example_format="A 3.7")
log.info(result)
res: A 27
